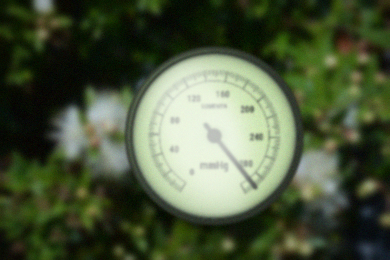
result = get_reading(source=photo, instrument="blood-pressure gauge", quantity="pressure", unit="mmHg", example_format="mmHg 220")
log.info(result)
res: mmHg 290
